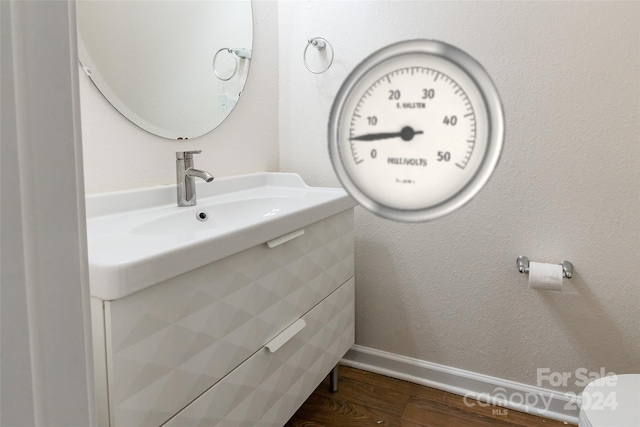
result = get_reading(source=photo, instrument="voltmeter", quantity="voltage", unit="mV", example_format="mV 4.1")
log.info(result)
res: mV 5
